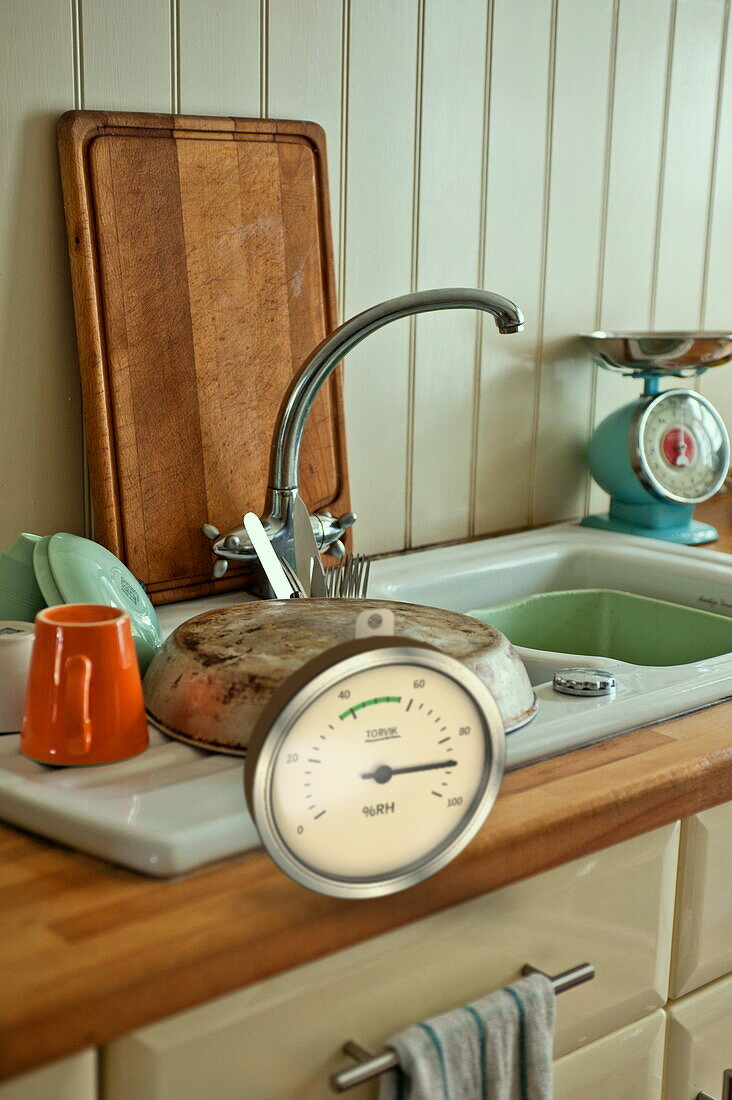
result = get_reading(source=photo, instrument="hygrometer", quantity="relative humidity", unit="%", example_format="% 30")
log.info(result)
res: % 88
